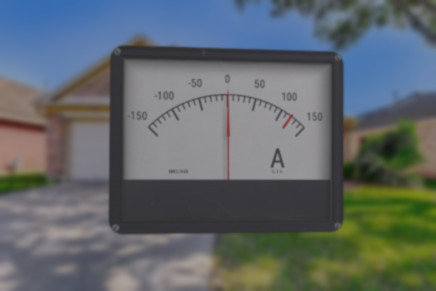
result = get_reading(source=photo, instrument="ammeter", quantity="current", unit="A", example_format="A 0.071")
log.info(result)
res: A 0
